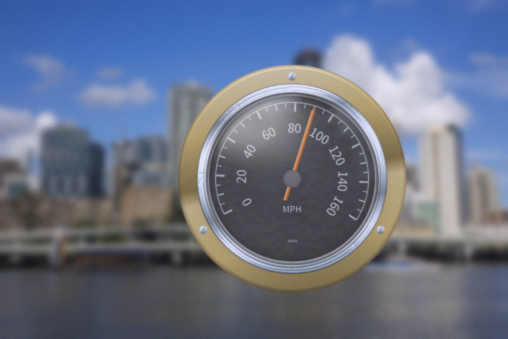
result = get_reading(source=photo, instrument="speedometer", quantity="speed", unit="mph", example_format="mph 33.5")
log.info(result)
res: mph 90
